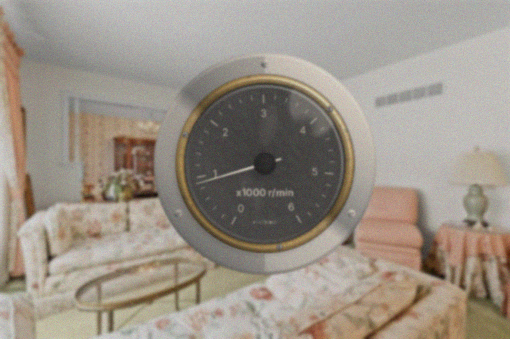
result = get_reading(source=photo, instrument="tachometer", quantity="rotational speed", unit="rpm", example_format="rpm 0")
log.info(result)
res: rpm 900
